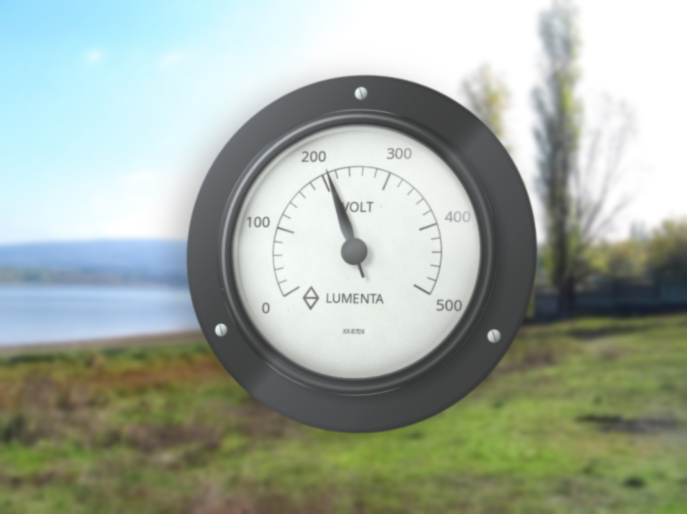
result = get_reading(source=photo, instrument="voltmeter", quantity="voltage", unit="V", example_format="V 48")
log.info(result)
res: V 210
